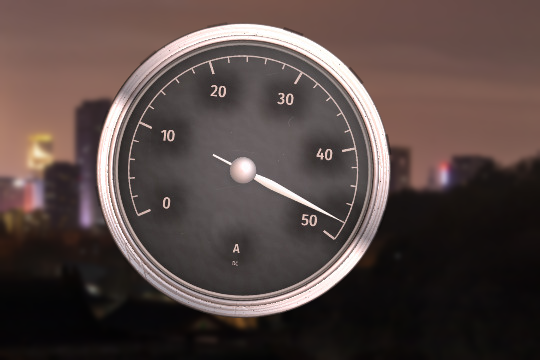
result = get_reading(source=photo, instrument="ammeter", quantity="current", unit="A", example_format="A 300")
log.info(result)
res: A 48
